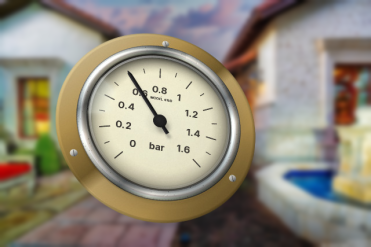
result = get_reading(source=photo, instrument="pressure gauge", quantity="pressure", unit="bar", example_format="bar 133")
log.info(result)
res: bar 0.6
